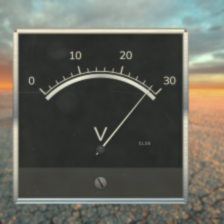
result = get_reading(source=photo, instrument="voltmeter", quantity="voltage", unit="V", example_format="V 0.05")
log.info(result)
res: V 28
